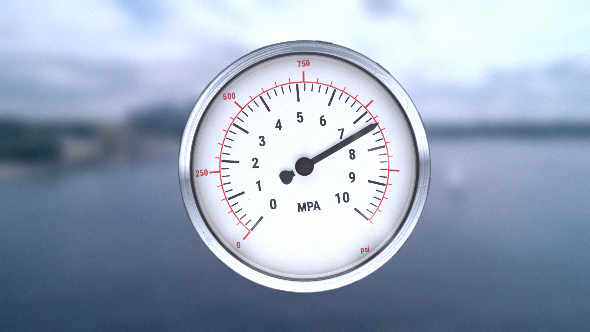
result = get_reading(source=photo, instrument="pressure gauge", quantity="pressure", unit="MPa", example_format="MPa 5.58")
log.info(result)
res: MPa 7.4
